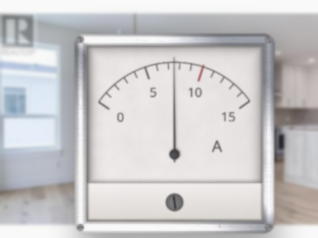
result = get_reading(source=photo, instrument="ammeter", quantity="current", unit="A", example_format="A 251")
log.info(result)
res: A 7.5
